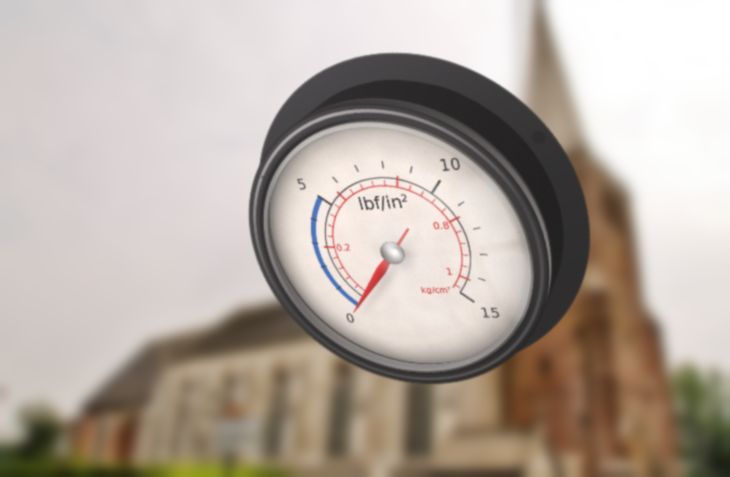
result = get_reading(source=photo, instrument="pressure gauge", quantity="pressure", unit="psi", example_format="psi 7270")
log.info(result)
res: psi 0
